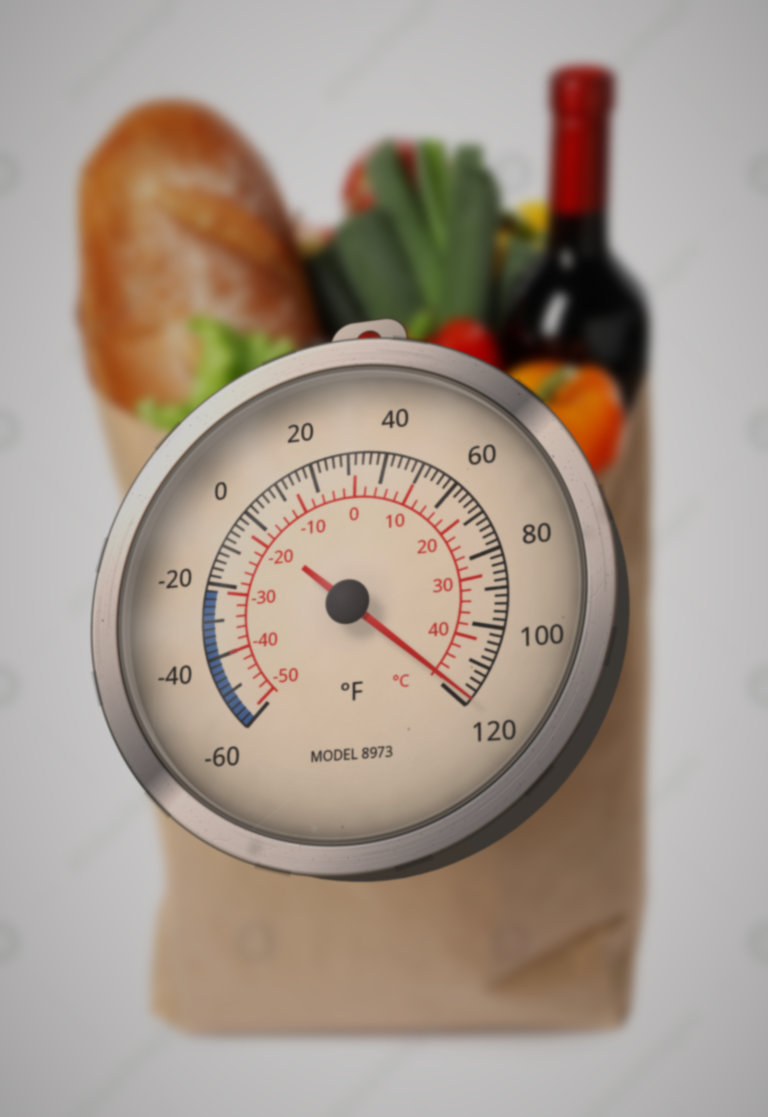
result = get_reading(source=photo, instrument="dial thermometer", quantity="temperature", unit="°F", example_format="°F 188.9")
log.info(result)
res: °F 118
